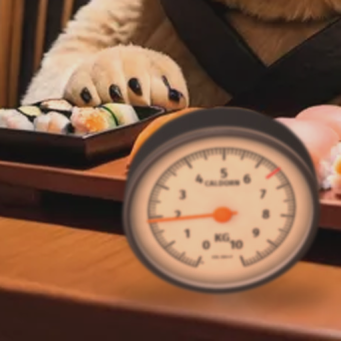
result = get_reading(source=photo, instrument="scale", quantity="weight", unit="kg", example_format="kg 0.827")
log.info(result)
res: kg 2
